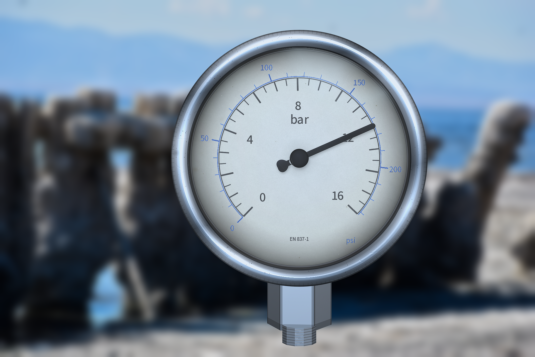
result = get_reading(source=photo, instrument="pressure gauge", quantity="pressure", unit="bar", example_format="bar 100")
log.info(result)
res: bar 12
